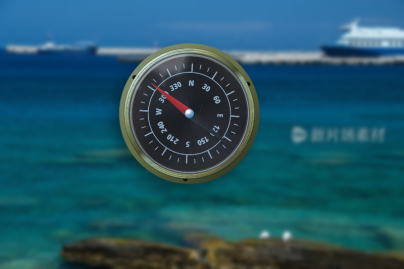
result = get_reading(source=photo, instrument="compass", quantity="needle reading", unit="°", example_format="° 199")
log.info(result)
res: ° 305
